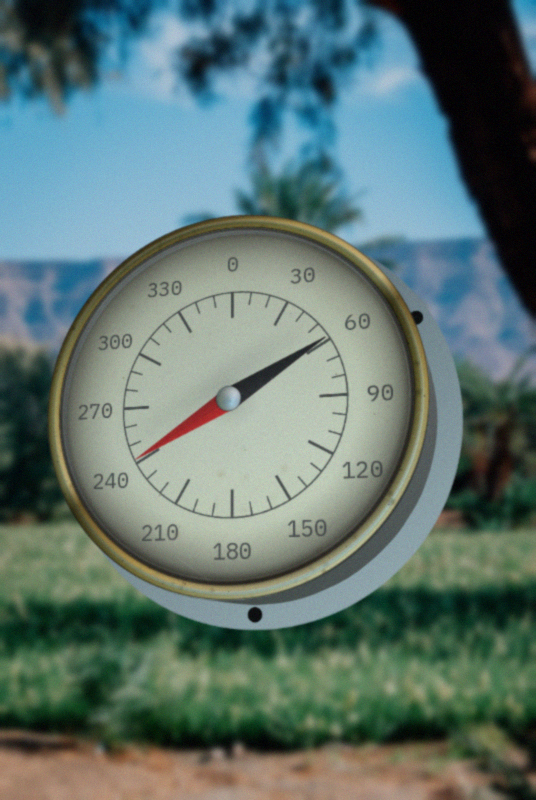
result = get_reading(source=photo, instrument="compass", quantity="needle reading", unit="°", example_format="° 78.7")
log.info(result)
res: ° 240
